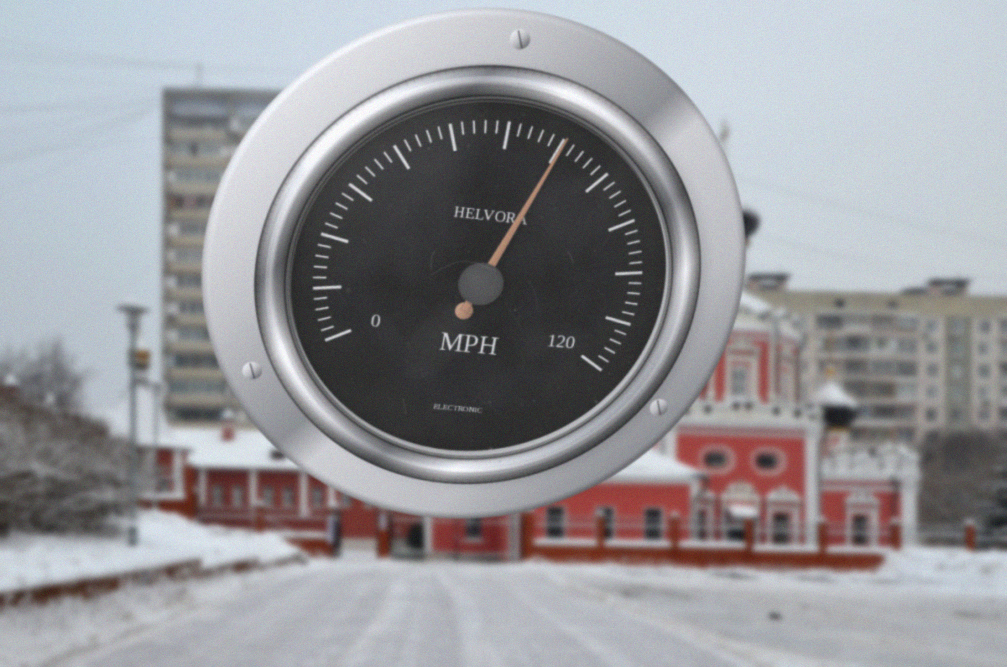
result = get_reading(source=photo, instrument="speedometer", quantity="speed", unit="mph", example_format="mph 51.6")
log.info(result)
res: mph 70
